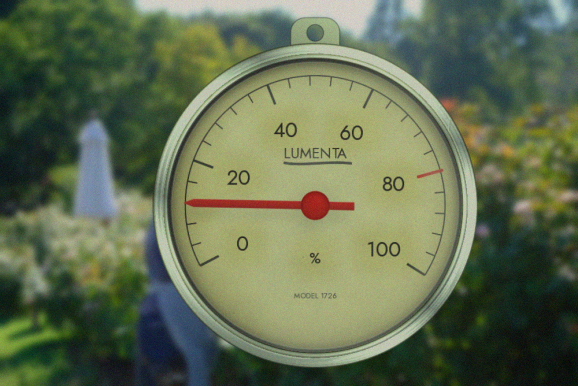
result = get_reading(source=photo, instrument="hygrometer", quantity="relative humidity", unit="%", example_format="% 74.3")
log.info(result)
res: % 12
